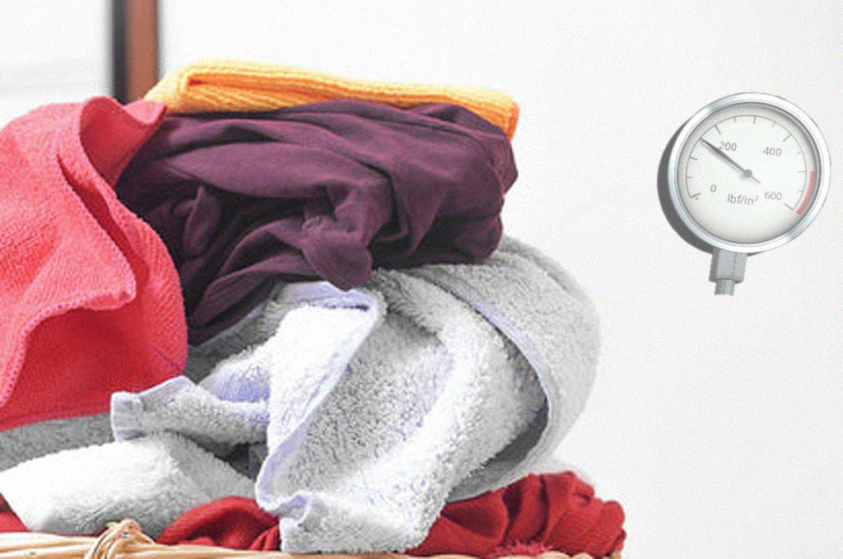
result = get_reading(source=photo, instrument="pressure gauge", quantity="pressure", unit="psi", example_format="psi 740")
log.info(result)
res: psi 150
